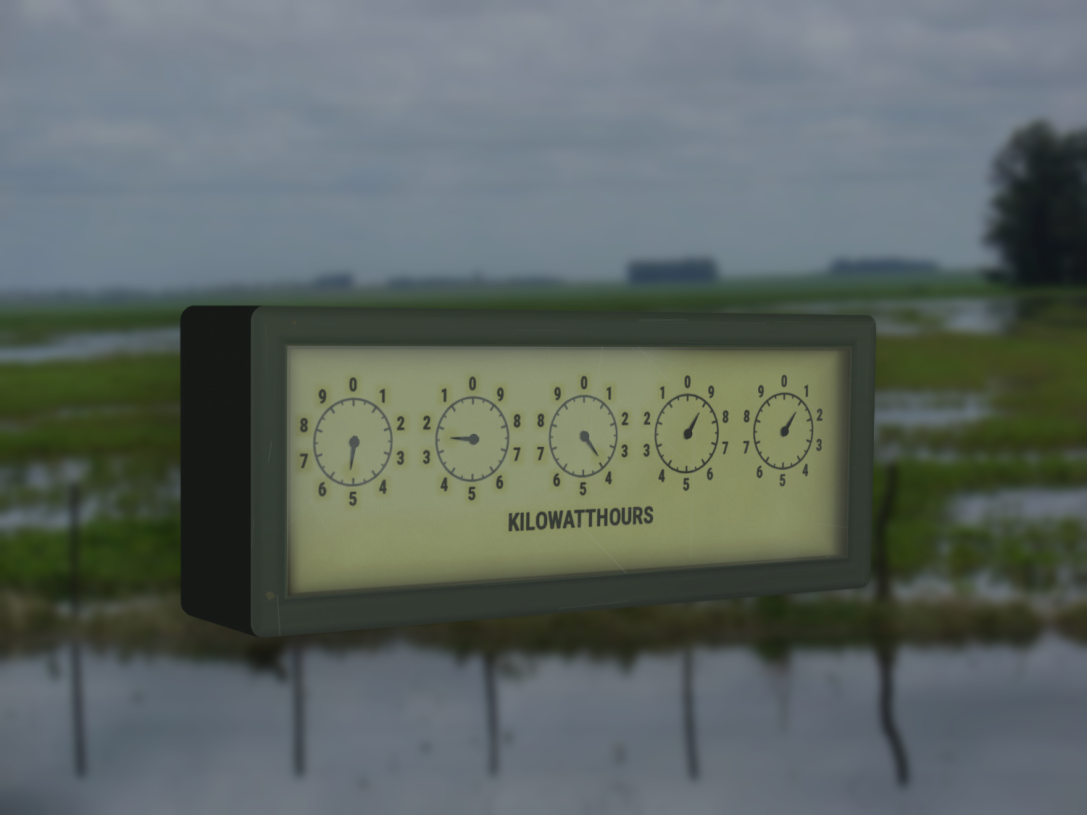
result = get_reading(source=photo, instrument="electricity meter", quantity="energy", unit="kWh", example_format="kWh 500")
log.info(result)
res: kWh 52391
